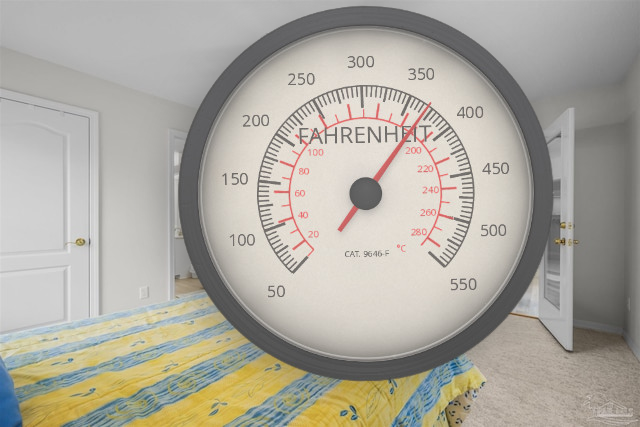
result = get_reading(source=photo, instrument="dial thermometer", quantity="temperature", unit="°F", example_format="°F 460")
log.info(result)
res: °F 370
